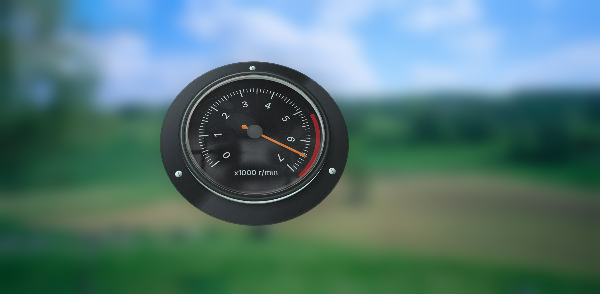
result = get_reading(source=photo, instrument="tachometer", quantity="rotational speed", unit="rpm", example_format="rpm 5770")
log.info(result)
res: rpm 6500
